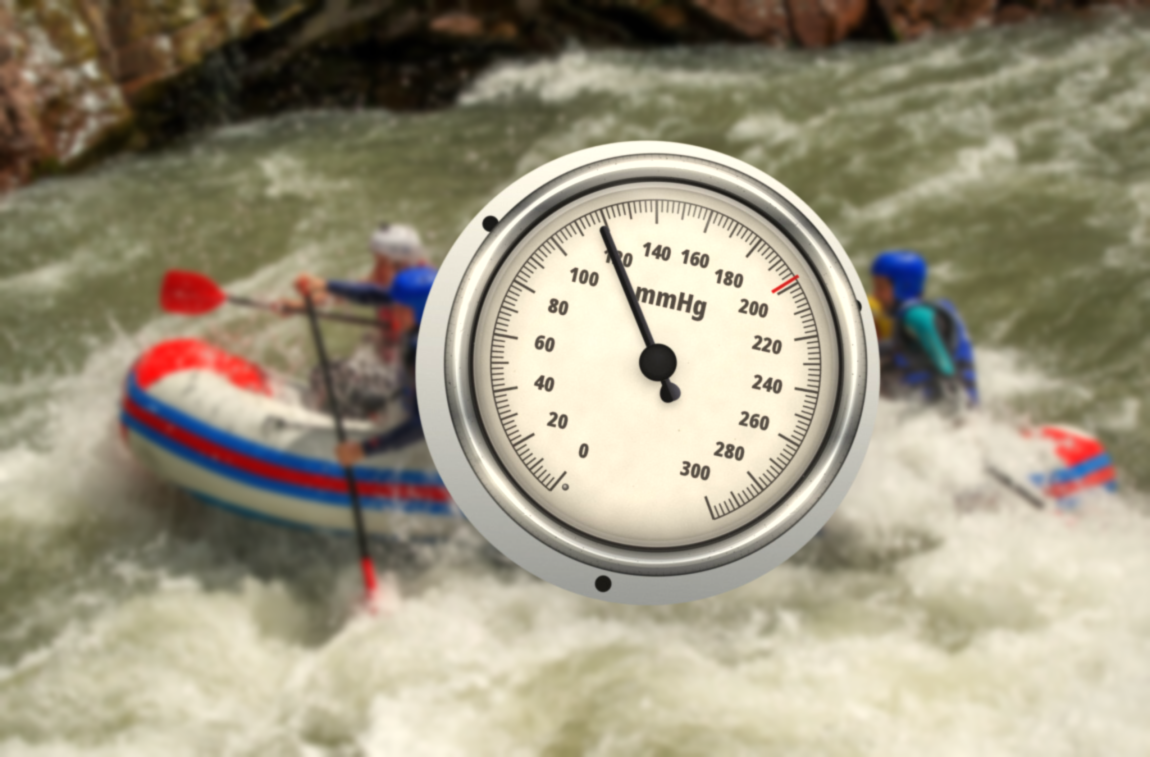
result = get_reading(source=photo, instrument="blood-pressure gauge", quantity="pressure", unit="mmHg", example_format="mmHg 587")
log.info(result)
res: mmHg 118
